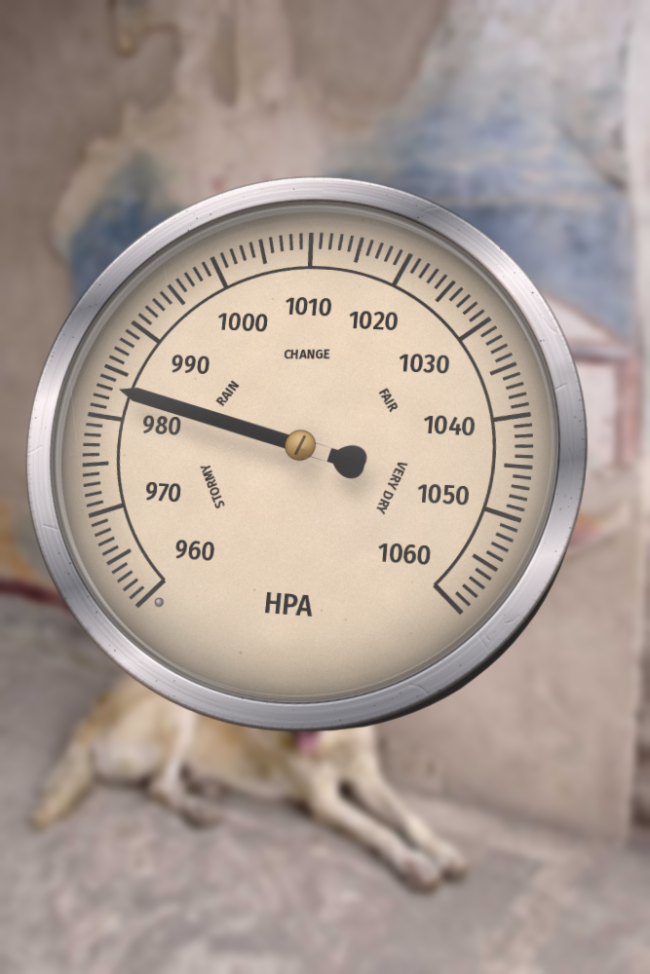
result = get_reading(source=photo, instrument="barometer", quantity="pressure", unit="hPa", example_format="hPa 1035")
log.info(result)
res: hPa 983
